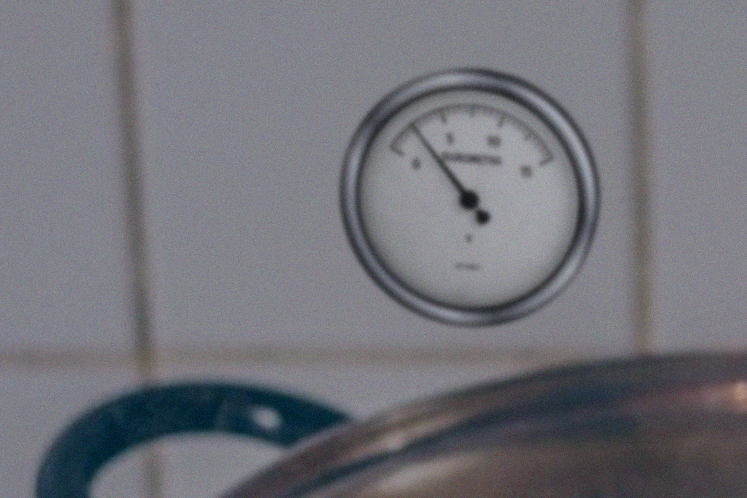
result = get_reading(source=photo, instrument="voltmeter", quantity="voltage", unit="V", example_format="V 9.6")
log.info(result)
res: V 2.5
